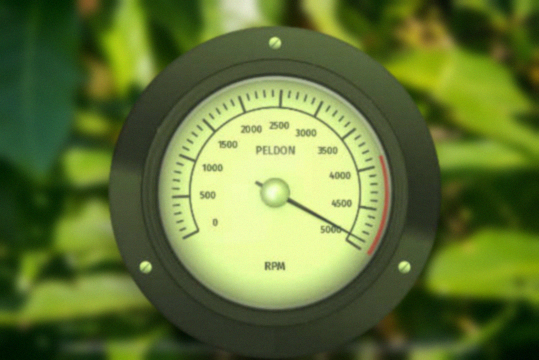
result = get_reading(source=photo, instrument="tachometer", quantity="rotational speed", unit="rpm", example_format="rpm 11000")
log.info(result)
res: rpm 4900
